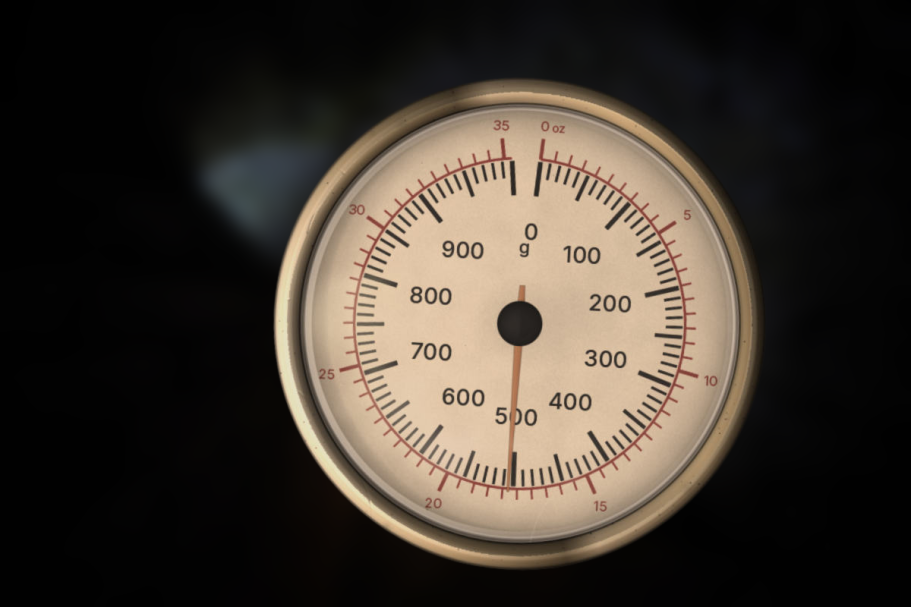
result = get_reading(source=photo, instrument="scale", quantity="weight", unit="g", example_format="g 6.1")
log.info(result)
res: g 505
